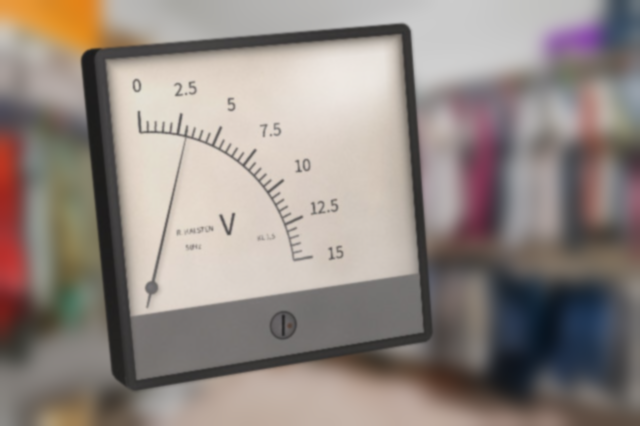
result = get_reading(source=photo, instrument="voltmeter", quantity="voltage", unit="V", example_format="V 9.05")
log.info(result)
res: V 3
